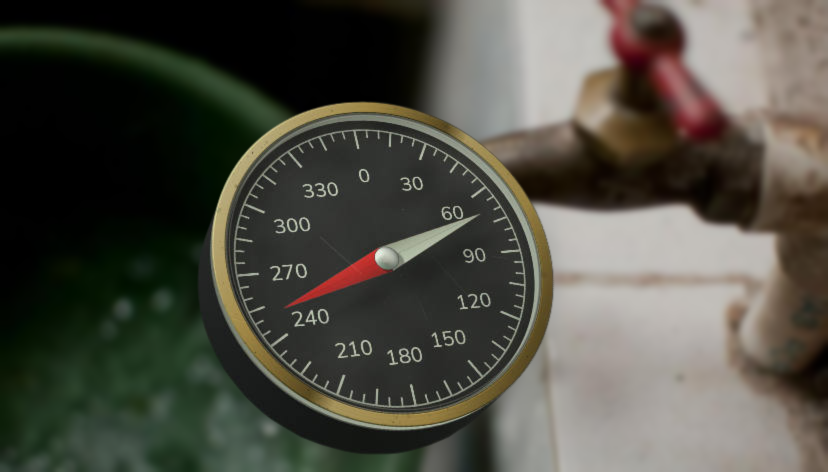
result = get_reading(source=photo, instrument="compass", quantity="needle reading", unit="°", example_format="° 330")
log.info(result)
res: ° 250
